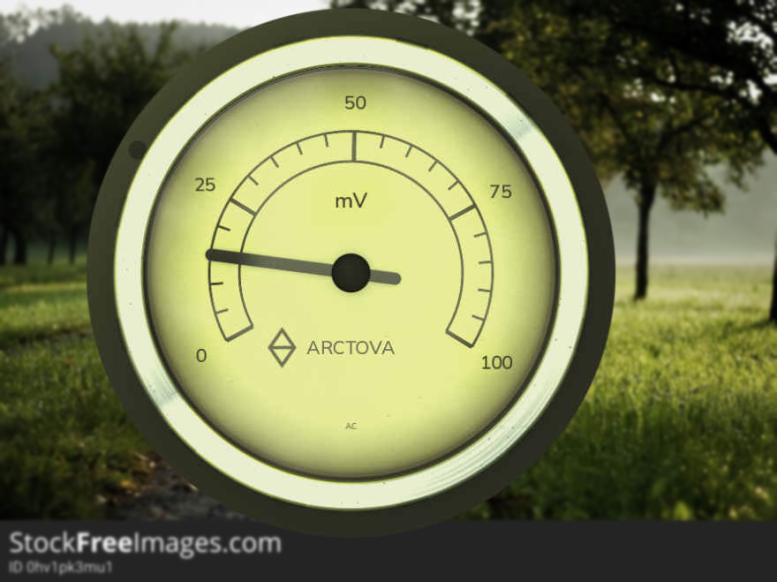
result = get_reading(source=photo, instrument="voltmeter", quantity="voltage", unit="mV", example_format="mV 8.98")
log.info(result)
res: mV 15
